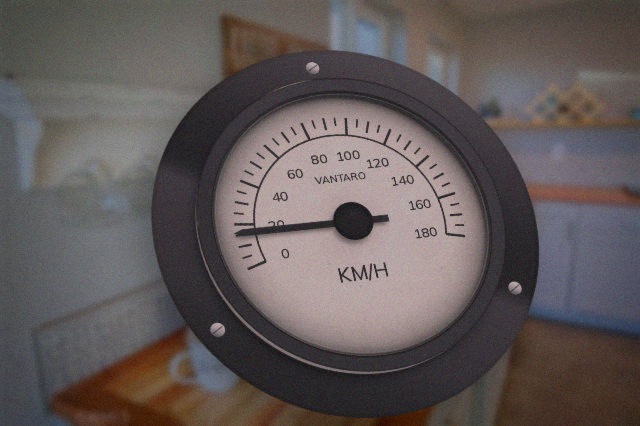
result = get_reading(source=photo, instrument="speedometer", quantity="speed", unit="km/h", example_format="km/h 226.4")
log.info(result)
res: km/h 15
